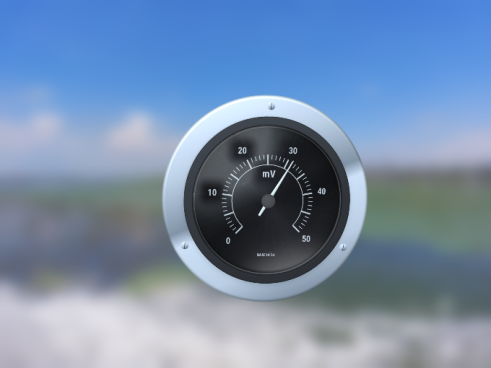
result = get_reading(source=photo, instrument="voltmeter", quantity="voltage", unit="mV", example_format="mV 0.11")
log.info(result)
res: mV 31
